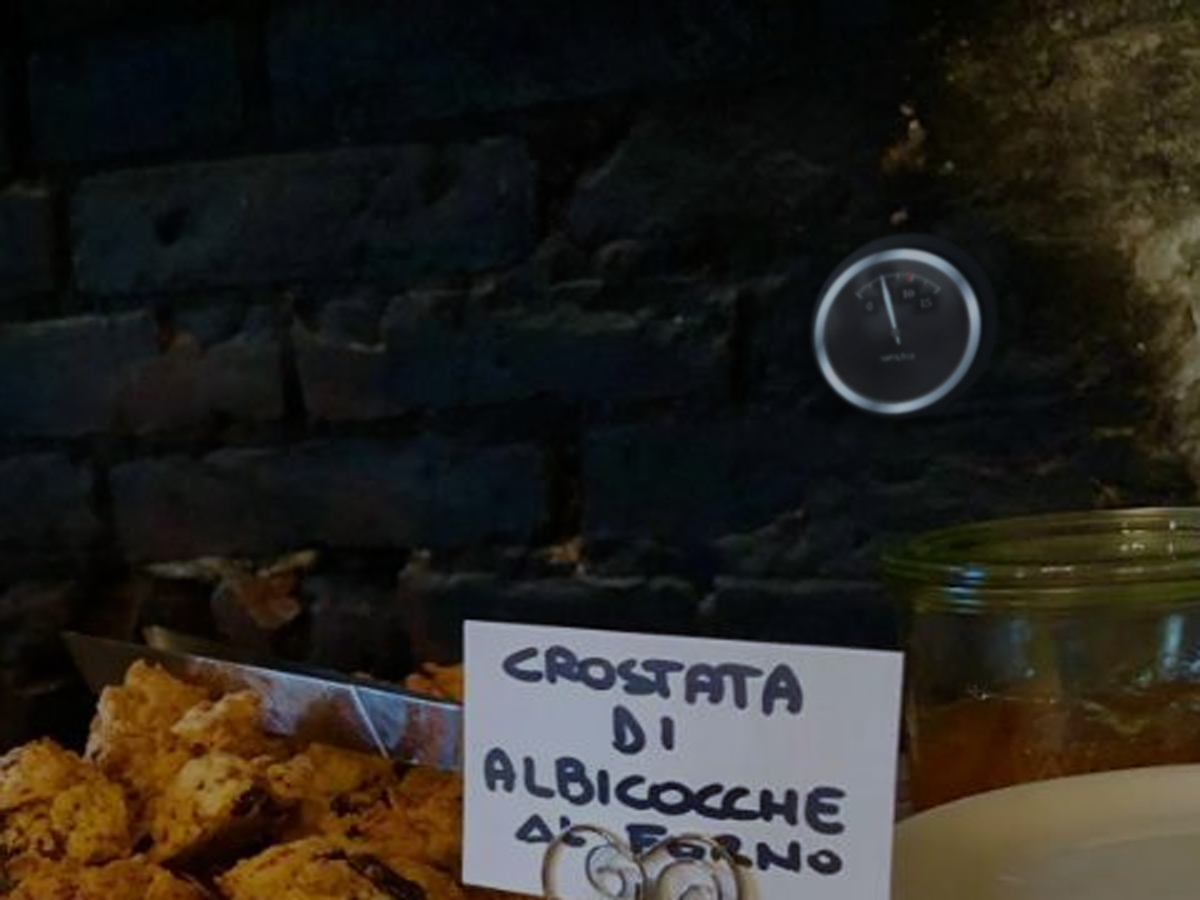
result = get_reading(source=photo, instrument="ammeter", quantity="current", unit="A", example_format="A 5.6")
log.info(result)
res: A 5
